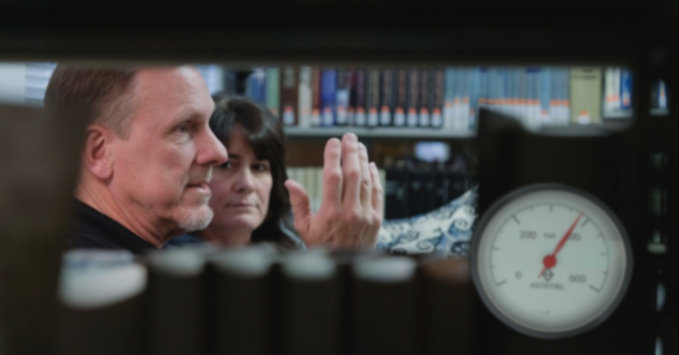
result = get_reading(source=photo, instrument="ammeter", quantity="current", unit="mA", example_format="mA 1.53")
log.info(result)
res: mA 375
